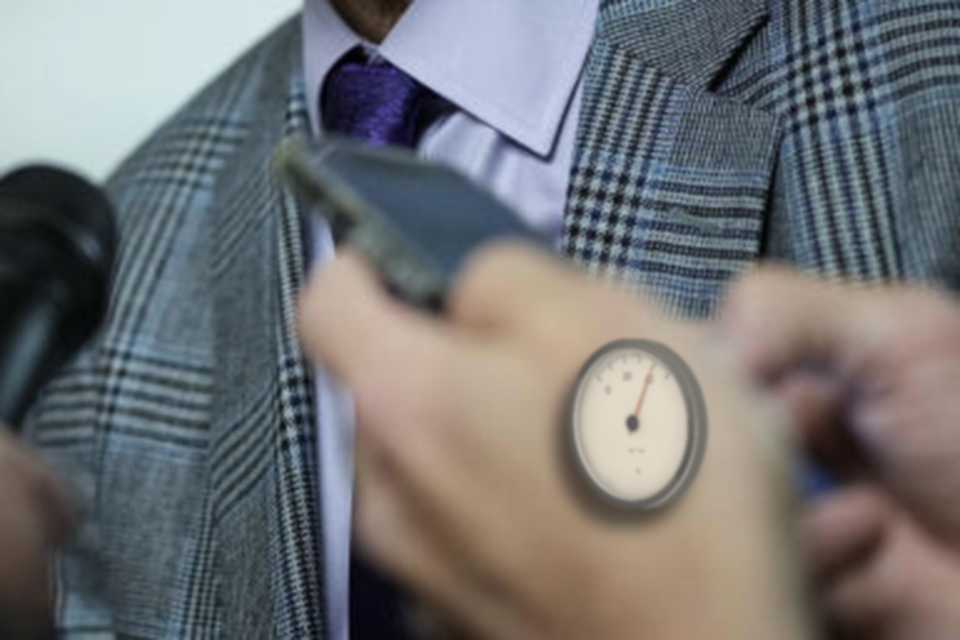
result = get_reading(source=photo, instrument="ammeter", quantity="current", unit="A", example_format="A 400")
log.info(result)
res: A 40
